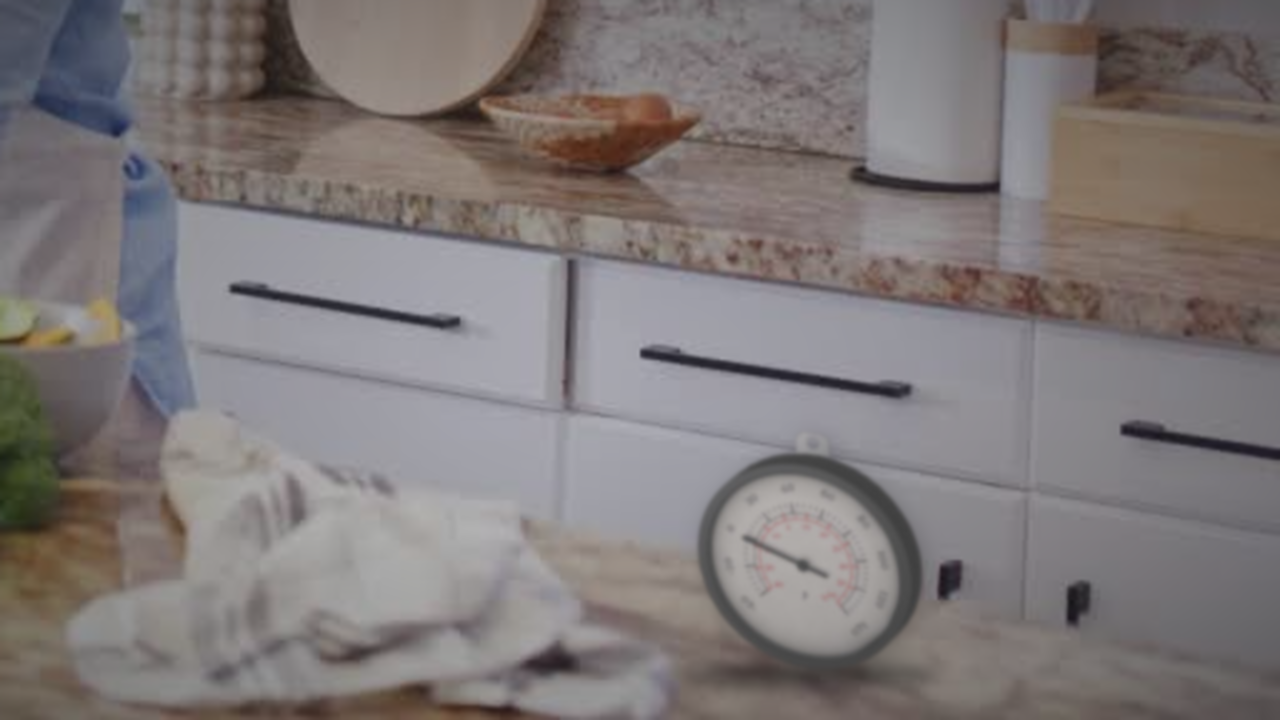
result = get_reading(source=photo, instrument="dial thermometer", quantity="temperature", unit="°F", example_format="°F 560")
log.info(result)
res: °F 0
